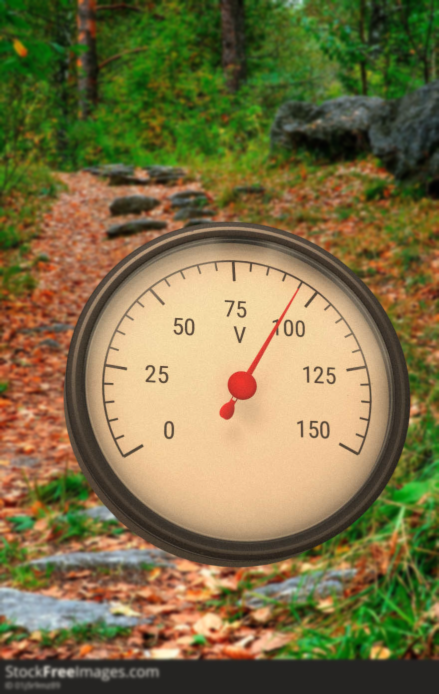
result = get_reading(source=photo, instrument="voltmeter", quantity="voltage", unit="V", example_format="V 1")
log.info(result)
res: V 95
